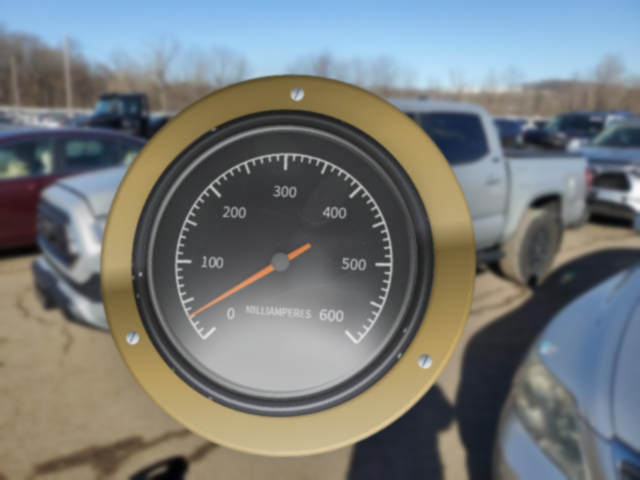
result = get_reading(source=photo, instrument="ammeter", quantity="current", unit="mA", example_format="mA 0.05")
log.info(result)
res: mA 30
